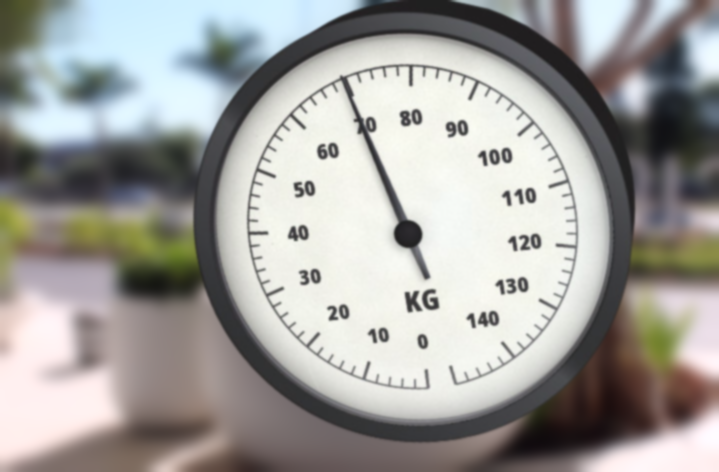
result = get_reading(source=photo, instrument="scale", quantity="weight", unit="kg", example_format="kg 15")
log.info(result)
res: kg 70
